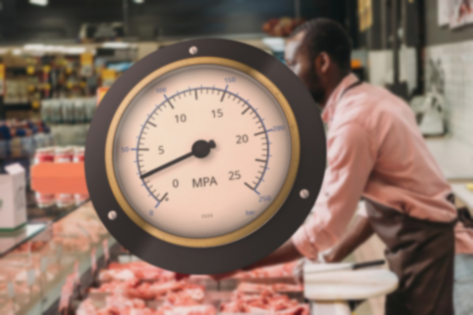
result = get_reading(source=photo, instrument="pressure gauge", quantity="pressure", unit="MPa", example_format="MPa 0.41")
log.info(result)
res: MPa 2.5
